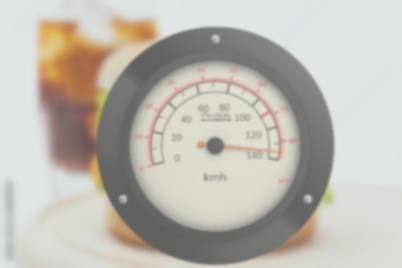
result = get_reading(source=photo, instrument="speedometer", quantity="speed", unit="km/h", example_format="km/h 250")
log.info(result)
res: km/h 135
